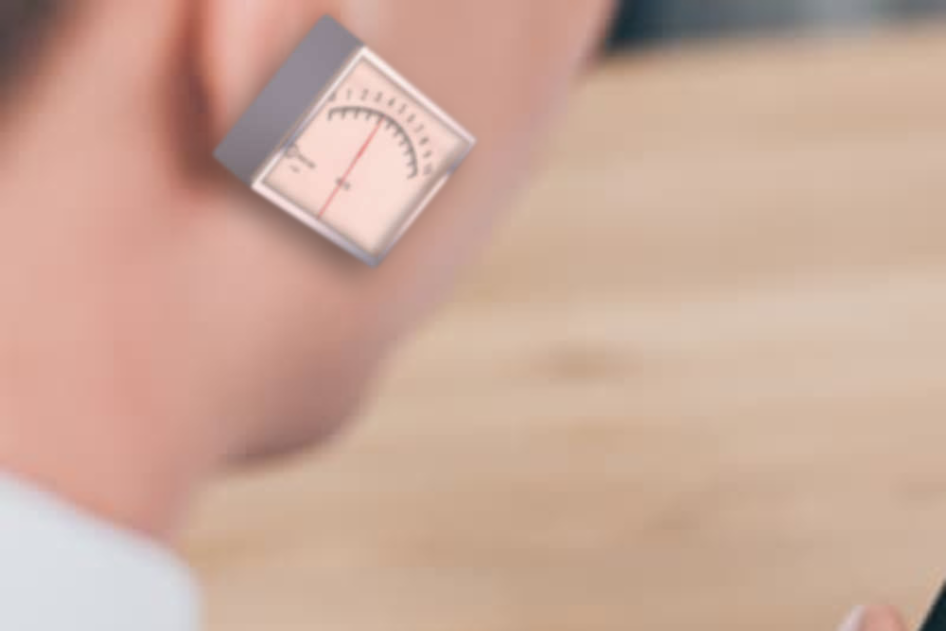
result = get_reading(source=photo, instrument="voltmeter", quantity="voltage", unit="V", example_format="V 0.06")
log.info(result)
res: V 4
